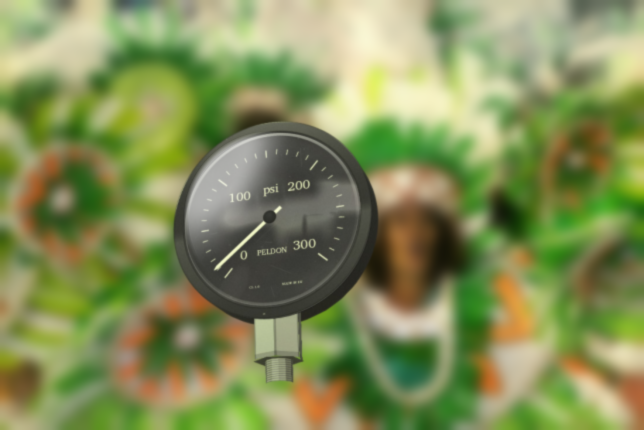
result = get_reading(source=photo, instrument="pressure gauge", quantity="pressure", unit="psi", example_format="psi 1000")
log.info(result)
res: psi 10
